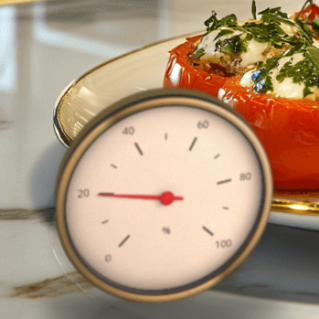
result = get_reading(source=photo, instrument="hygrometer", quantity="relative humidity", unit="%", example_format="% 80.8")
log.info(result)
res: % 20
